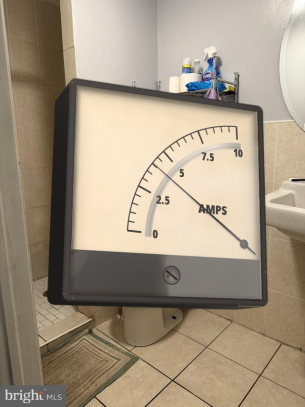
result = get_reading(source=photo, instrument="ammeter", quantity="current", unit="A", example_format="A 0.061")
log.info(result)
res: A 4
